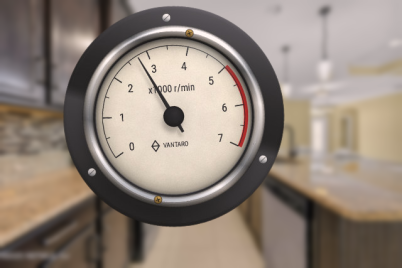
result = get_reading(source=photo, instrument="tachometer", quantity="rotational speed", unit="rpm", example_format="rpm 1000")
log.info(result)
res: rpm 2750
